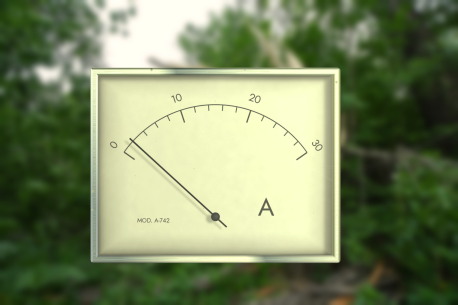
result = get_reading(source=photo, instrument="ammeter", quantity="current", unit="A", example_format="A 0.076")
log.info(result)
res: A 2
